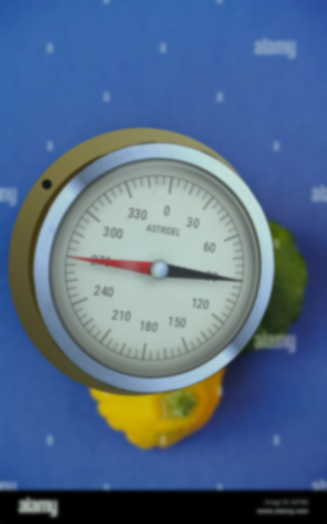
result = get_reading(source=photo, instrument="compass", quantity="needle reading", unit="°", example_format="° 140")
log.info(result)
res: ° 270
